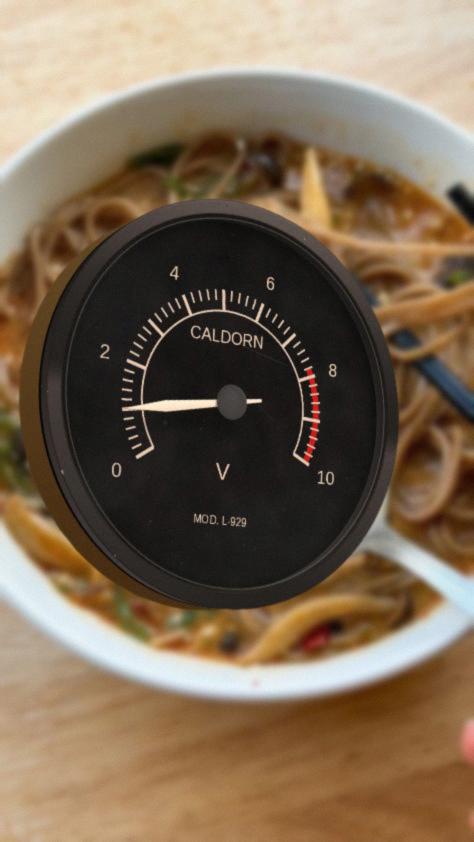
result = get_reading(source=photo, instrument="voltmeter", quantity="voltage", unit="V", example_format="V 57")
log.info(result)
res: V 1
